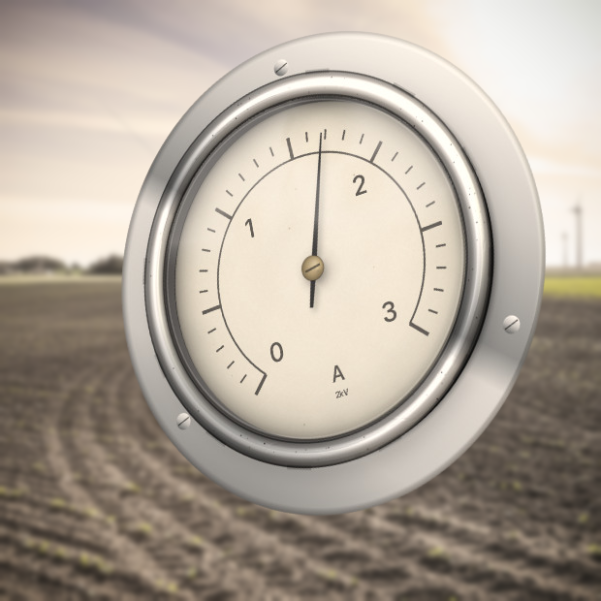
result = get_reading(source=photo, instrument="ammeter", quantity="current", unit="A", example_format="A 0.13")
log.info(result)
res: A 1.7
